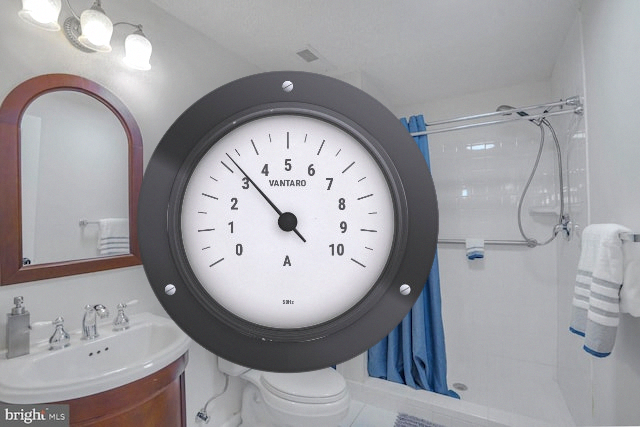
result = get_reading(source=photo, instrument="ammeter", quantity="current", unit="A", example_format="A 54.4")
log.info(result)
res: A 3.25
